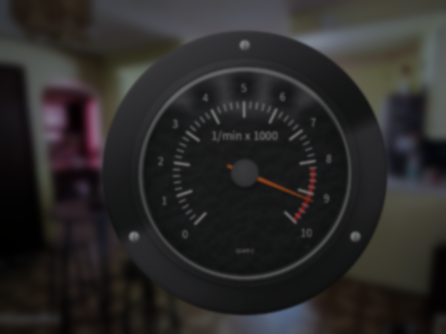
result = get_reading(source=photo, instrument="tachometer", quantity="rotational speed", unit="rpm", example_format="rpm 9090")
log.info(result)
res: rpm 9200
